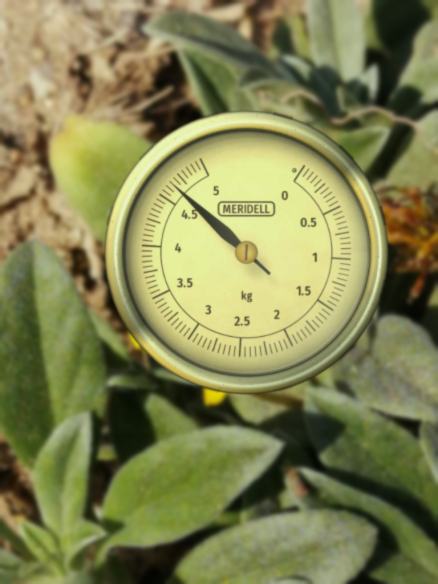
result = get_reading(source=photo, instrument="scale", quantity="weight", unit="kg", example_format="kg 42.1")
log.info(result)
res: kg 4.65
